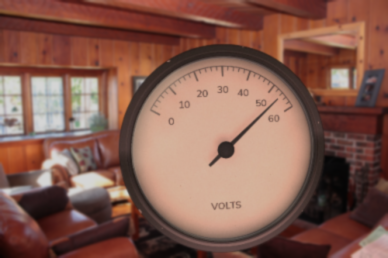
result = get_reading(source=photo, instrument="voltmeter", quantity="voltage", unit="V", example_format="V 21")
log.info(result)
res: V 54
